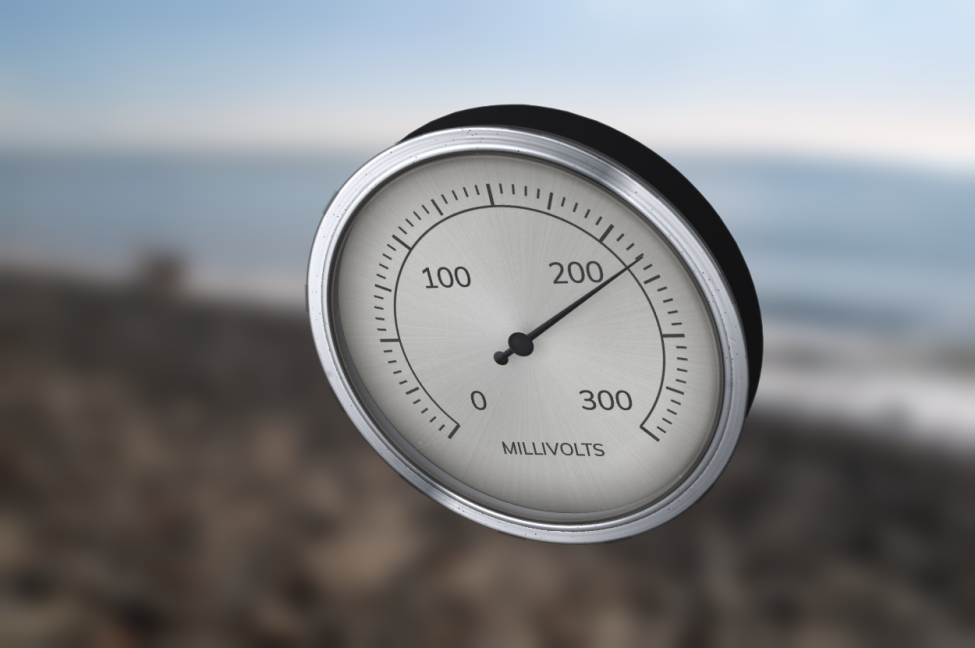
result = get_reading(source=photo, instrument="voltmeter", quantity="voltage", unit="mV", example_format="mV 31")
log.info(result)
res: mV 215
